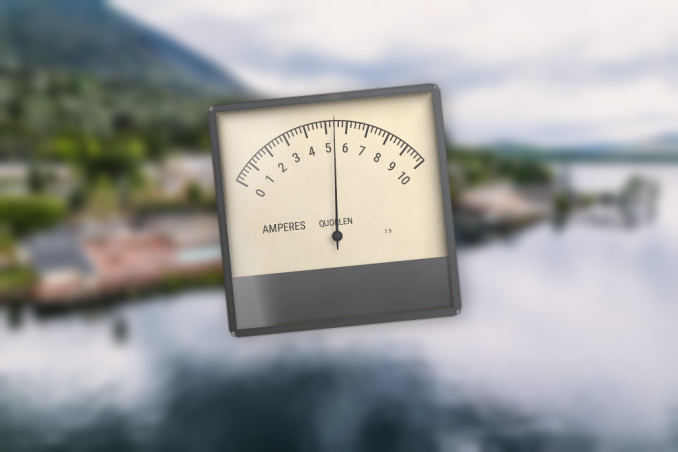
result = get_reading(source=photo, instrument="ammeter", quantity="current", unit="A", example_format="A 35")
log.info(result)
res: A 5.4
